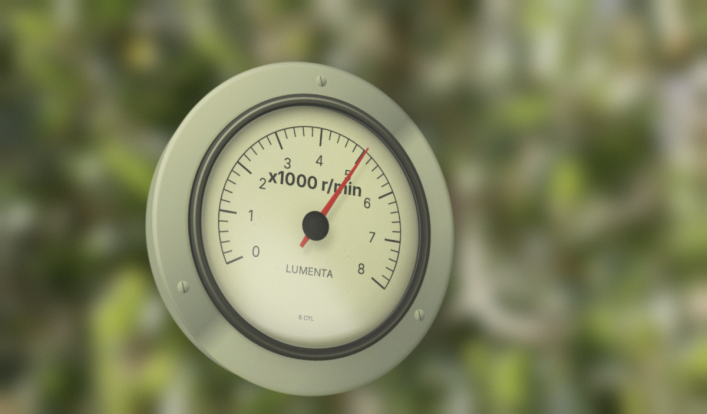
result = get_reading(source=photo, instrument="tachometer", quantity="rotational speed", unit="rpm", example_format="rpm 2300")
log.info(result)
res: rpm 5000
